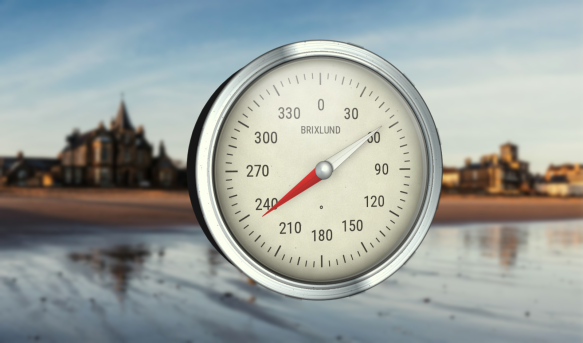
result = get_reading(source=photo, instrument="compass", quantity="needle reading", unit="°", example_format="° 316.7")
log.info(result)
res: ° 235
